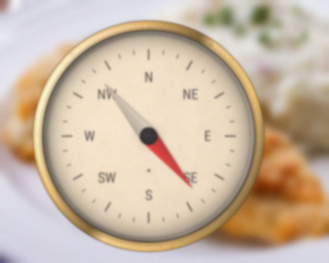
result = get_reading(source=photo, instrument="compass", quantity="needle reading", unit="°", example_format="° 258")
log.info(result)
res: ° 140
